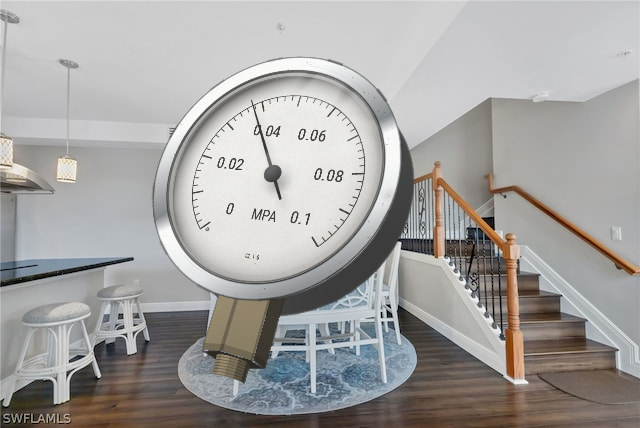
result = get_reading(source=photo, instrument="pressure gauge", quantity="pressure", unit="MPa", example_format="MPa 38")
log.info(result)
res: MPa 0.038
